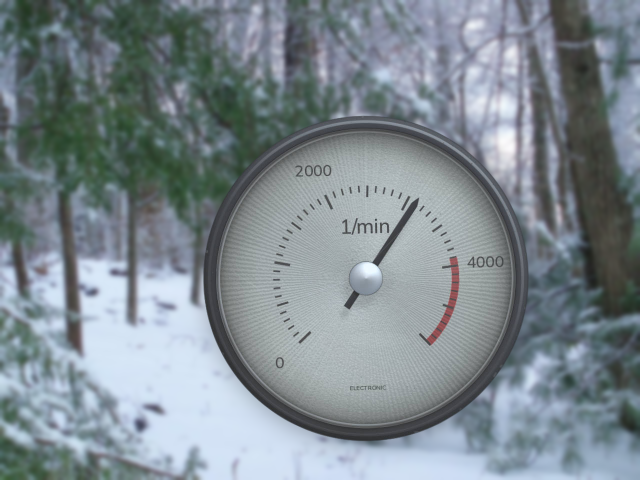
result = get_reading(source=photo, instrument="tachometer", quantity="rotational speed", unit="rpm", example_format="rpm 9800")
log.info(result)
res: rpm 3100
